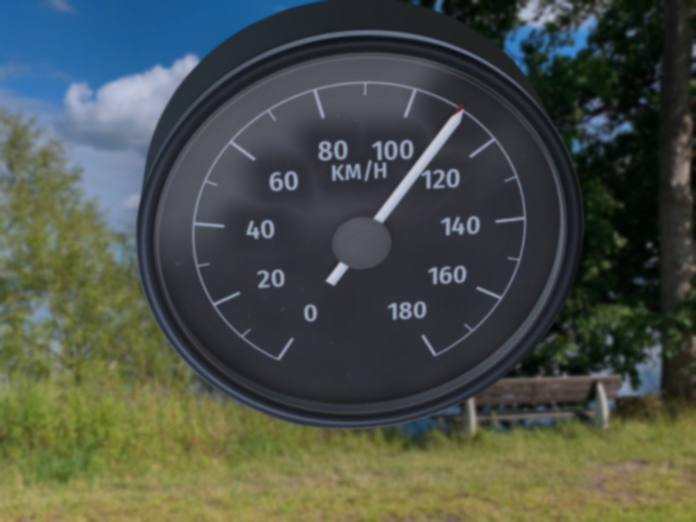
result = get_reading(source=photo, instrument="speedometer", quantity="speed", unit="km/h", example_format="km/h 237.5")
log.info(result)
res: km/h 110
